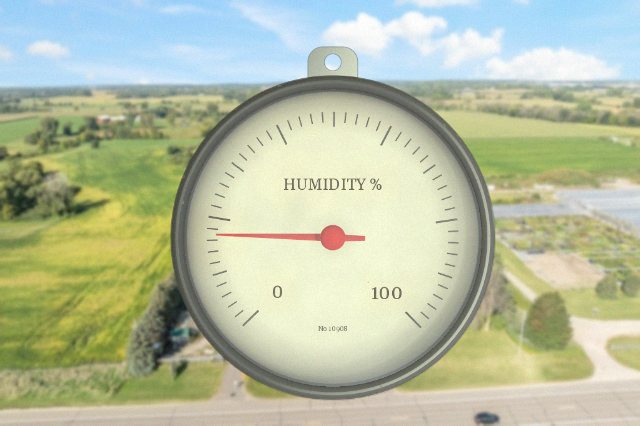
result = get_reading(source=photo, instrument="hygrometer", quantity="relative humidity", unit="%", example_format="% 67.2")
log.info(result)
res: % 17
